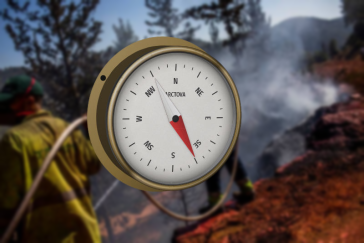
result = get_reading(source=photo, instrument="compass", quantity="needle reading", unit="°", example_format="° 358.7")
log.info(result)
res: ° 150
